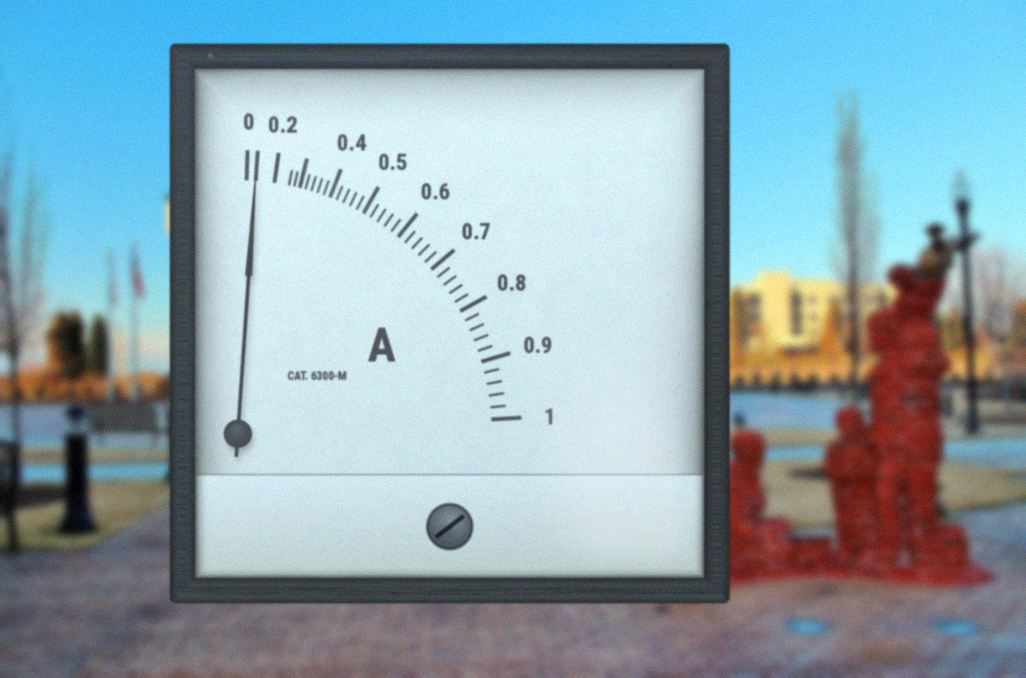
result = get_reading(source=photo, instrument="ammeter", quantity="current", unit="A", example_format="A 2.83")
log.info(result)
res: A 0.1
